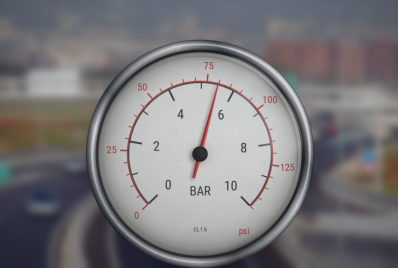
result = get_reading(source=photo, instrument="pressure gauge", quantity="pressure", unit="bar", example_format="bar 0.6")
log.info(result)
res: bar 5.5
